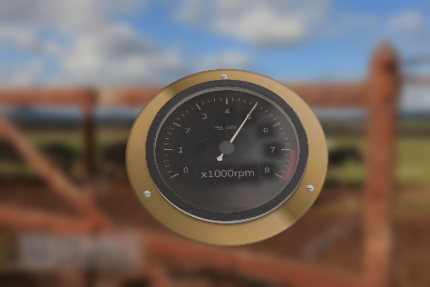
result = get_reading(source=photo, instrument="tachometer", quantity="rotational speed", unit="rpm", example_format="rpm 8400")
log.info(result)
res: rpm 5000
